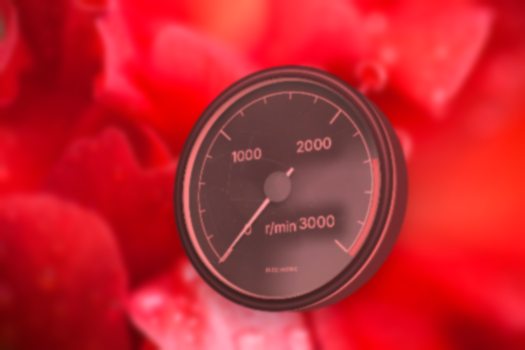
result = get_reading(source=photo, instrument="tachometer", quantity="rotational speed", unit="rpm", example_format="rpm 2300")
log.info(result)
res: rpm 0
